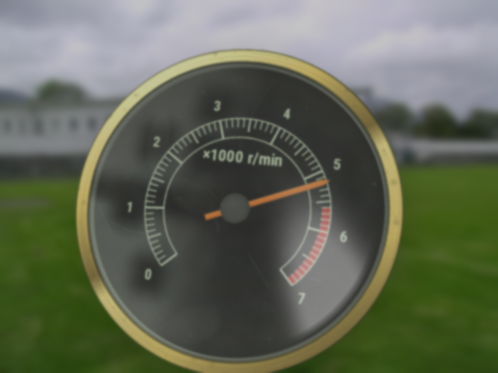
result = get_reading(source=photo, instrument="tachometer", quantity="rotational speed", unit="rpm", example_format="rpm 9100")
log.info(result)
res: rpm 5200
